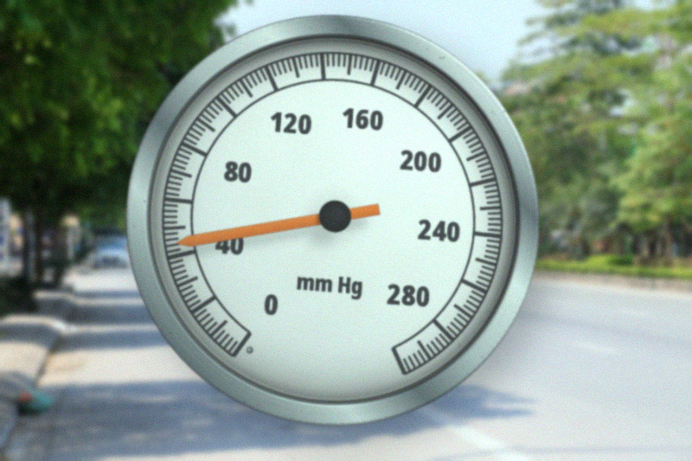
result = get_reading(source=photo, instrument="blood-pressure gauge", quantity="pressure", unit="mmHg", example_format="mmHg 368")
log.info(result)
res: mmHg 44
